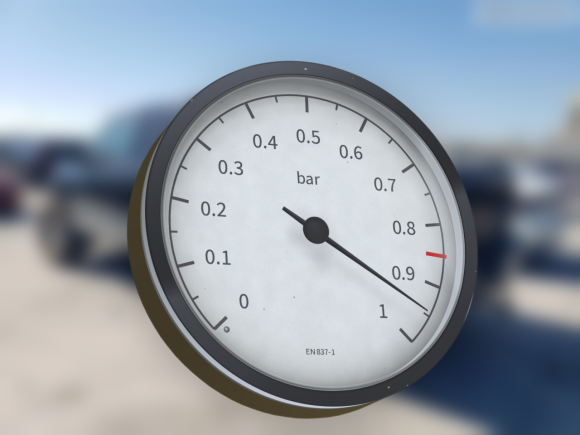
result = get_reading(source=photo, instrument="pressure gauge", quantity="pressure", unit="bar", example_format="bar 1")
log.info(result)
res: bar 0.95
